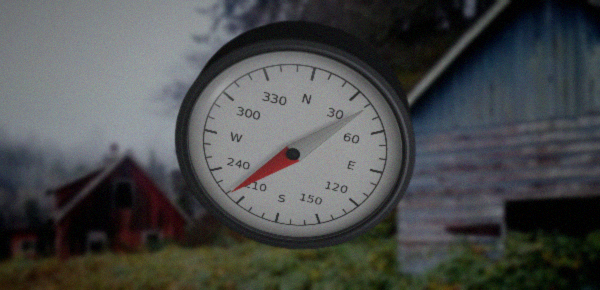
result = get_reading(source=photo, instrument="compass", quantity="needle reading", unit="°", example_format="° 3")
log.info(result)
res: ° 220
